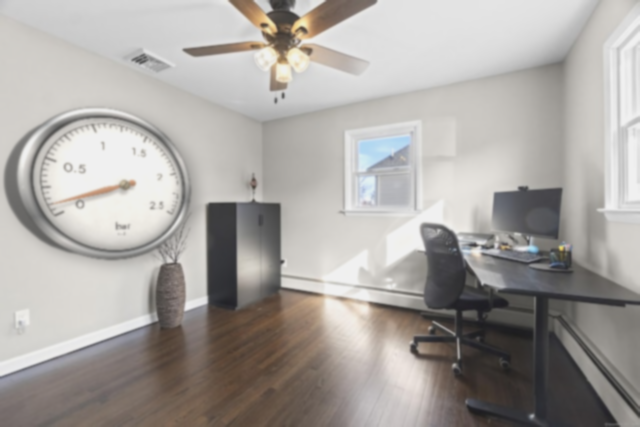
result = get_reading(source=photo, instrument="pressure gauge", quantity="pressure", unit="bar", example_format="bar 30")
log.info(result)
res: bar 0.1
